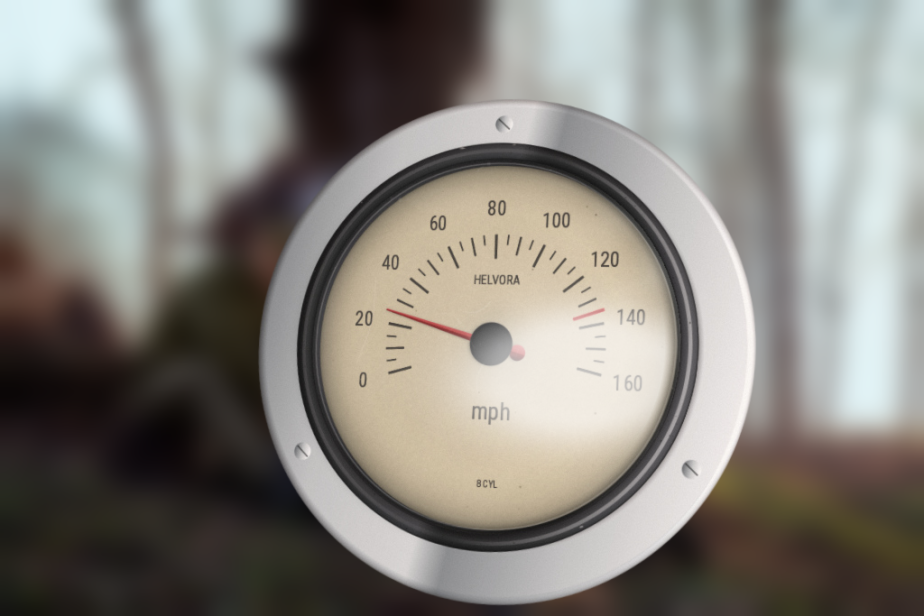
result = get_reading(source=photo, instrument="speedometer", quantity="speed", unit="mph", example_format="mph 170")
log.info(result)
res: mph 25
